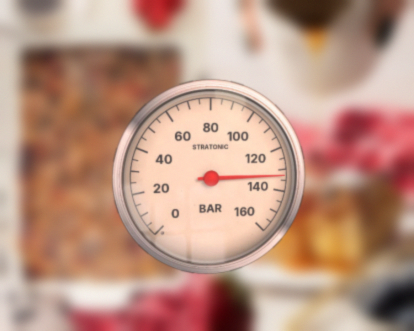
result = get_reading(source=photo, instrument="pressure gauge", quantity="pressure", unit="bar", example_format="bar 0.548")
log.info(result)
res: bar 132.5
